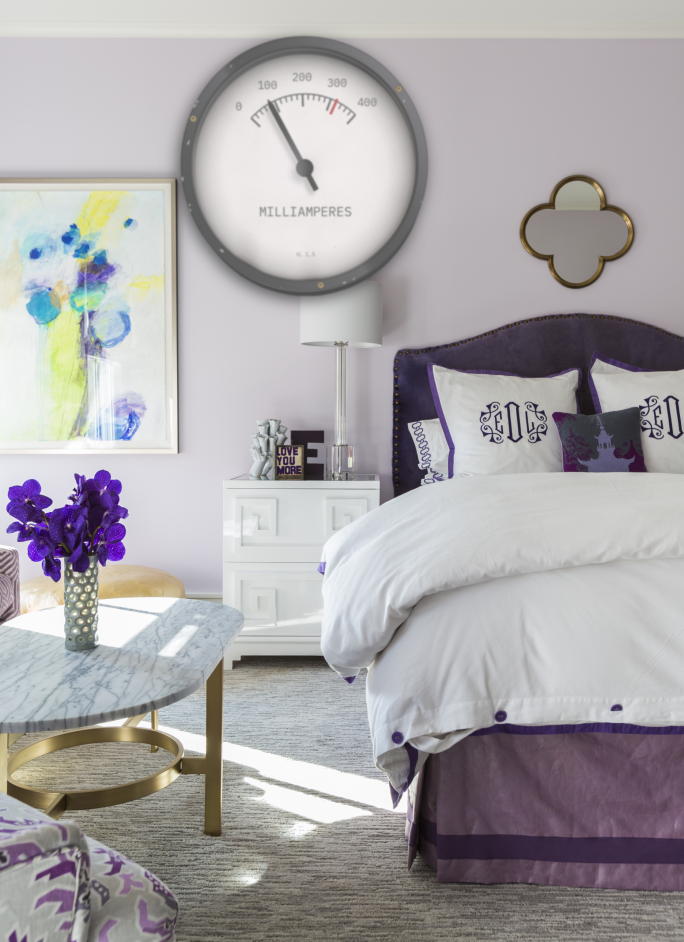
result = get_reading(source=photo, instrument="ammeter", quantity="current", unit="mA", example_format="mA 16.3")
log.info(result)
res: mA 80
